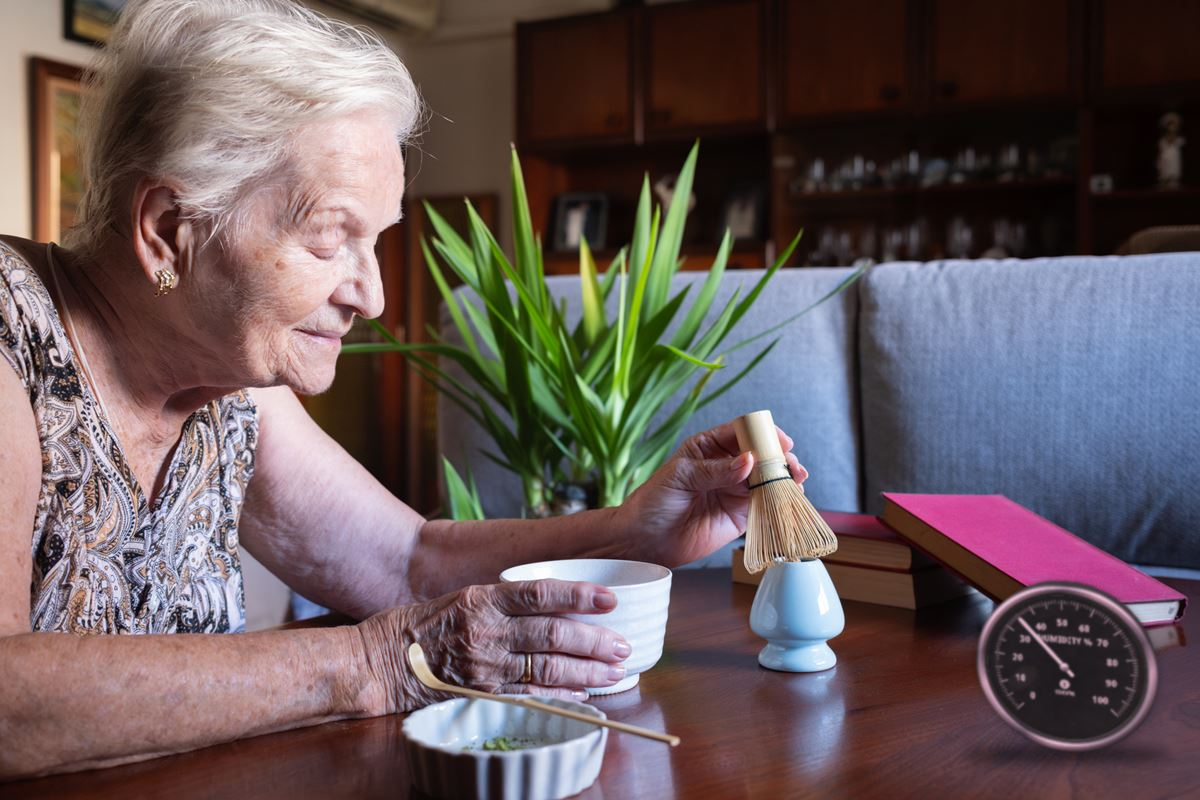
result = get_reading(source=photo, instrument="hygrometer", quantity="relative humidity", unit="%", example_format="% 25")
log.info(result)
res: % 35
